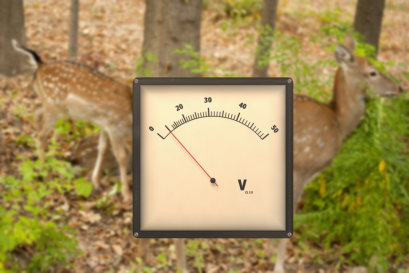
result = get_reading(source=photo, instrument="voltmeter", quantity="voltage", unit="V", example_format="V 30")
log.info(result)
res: V 10
